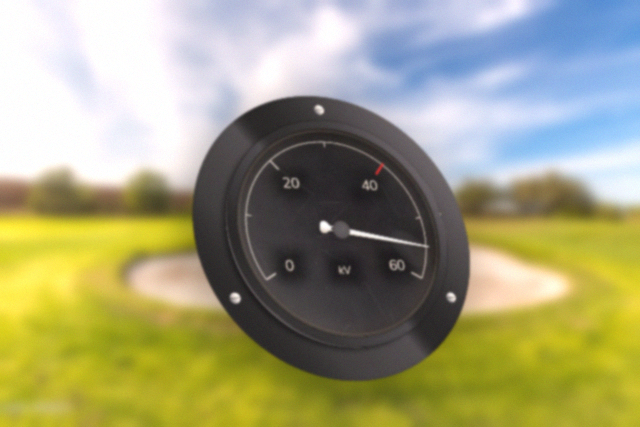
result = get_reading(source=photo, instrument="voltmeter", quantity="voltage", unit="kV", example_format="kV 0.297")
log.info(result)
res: kV 55
